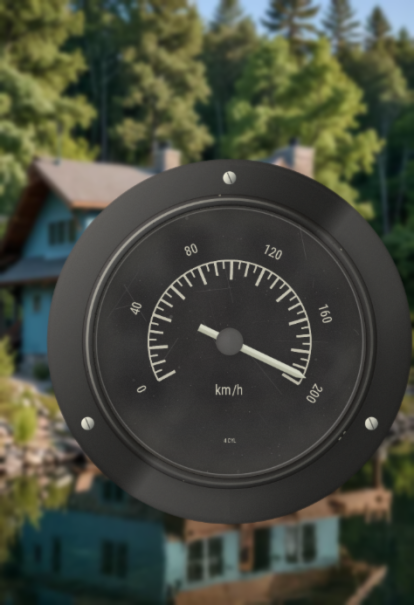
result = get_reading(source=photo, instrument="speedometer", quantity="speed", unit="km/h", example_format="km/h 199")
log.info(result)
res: km/h 195
